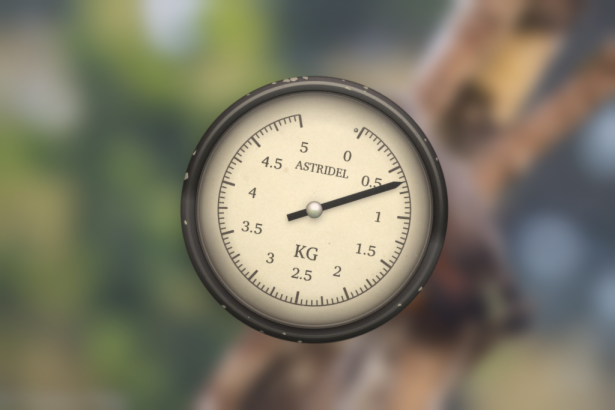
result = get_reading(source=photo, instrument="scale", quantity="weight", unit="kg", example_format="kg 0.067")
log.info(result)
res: kg 0.65
